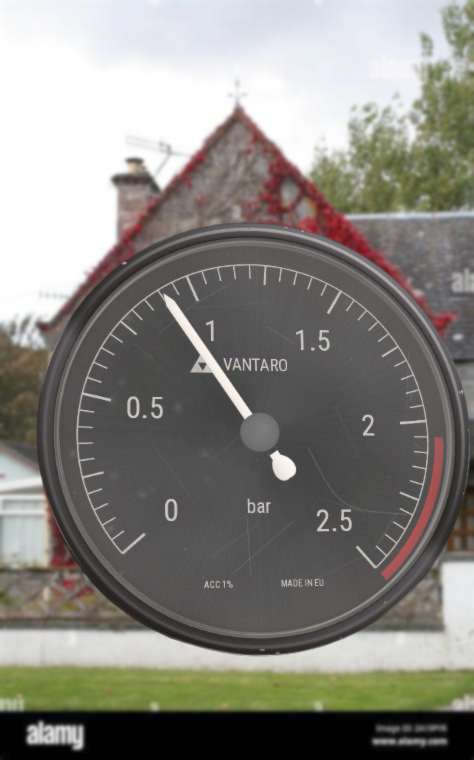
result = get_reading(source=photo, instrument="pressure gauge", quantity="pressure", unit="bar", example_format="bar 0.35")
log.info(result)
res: bar 0.9
